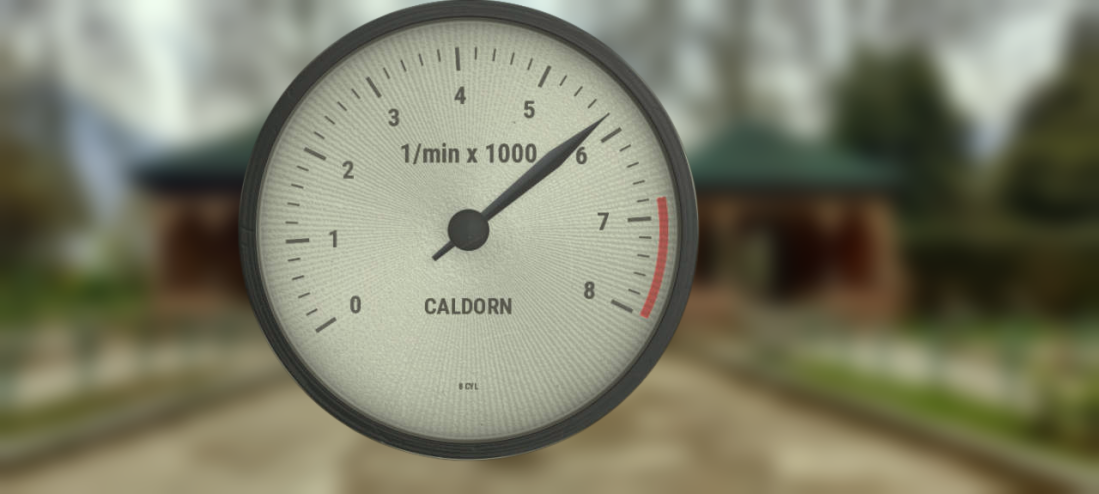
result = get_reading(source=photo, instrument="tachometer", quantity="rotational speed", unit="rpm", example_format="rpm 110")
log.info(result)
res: rpm 5800
